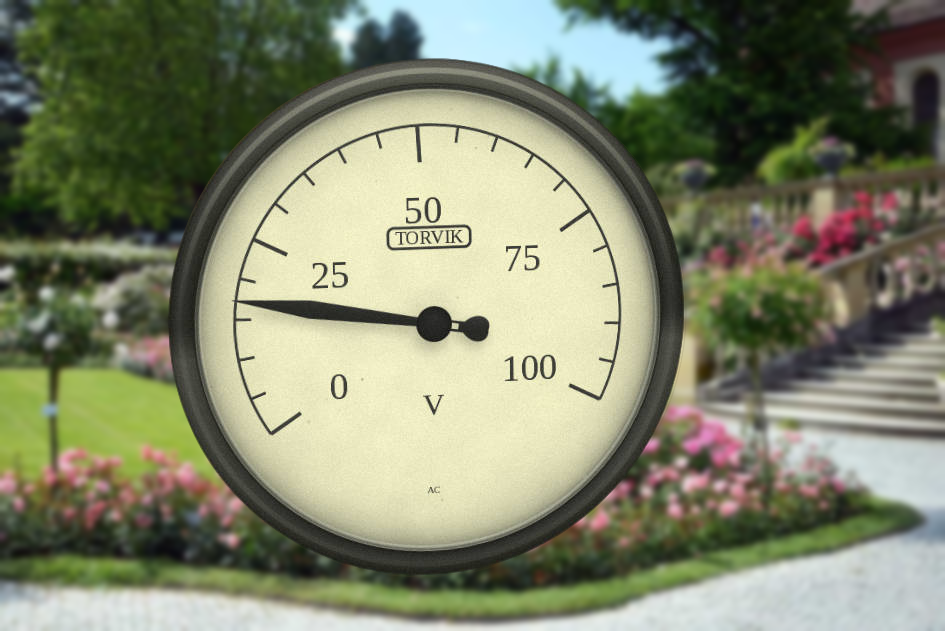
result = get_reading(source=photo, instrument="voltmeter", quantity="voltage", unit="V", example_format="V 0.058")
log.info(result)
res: V 17.5
